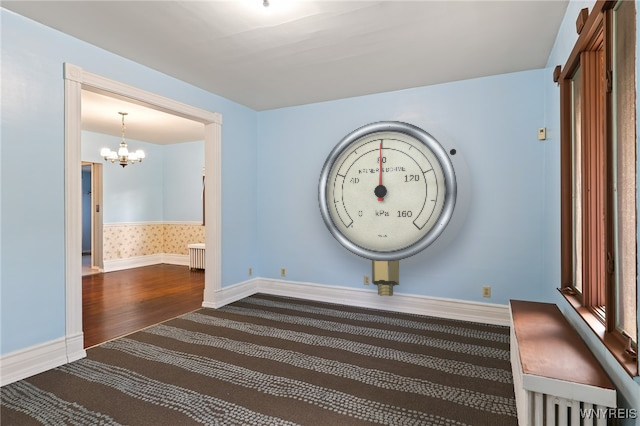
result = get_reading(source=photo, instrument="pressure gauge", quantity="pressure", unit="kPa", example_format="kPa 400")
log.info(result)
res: kPa 80
